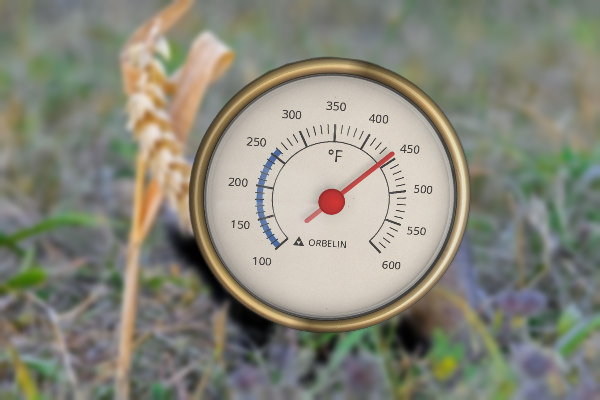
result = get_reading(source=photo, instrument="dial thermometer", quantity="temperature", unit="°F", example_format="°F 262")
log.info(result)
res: °F 440
